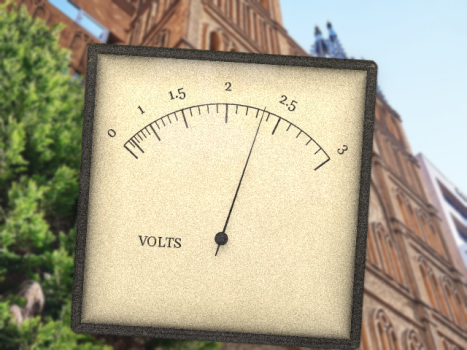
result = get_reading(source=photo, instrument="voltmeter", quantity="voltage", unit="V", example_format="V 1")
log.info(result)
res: V 2.35
